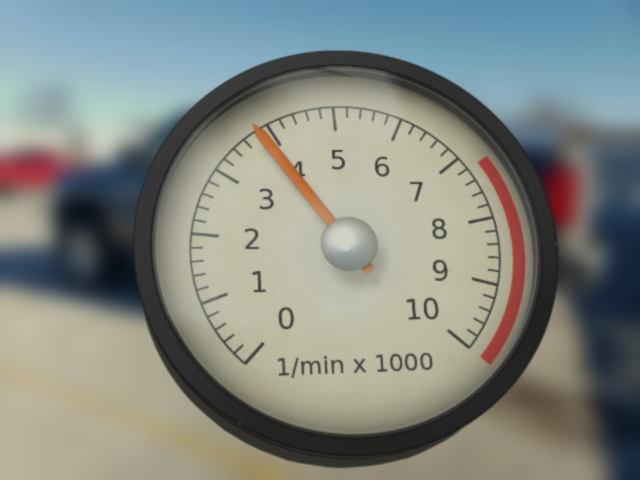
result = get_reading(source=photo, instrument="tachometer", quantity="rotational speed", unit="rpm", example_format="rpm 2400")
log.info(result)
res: rpm 3800
